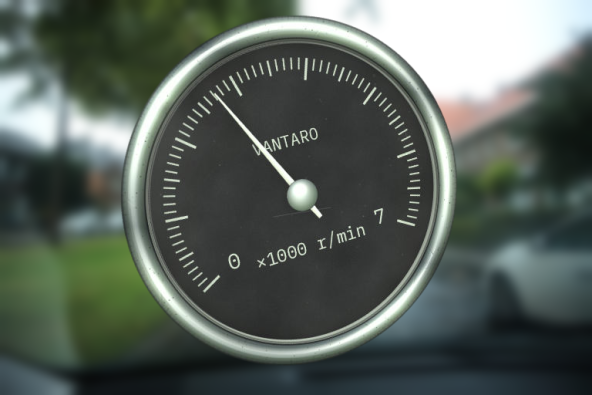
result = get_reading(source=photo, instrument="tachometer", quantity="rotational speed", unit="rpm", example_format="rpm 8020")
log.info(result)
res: rpm 2700
